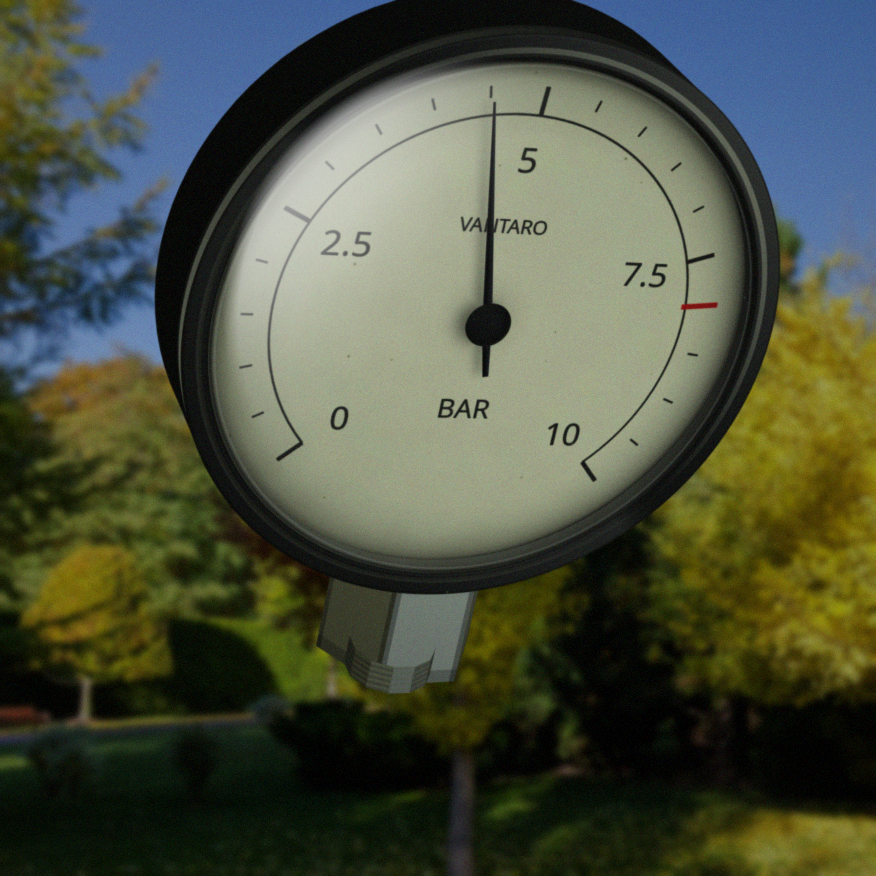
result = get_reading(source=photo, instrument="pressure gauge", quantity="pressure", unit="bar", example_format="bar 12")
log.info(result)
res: bar 4.5
